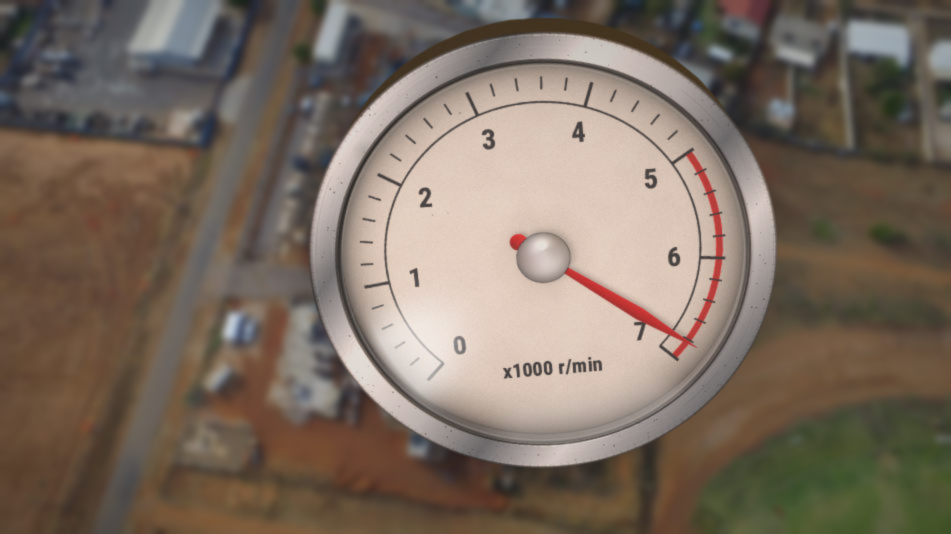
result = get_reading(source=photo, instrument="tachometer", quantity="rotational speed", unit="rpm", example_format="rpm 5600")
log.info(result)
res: rpm 6800
